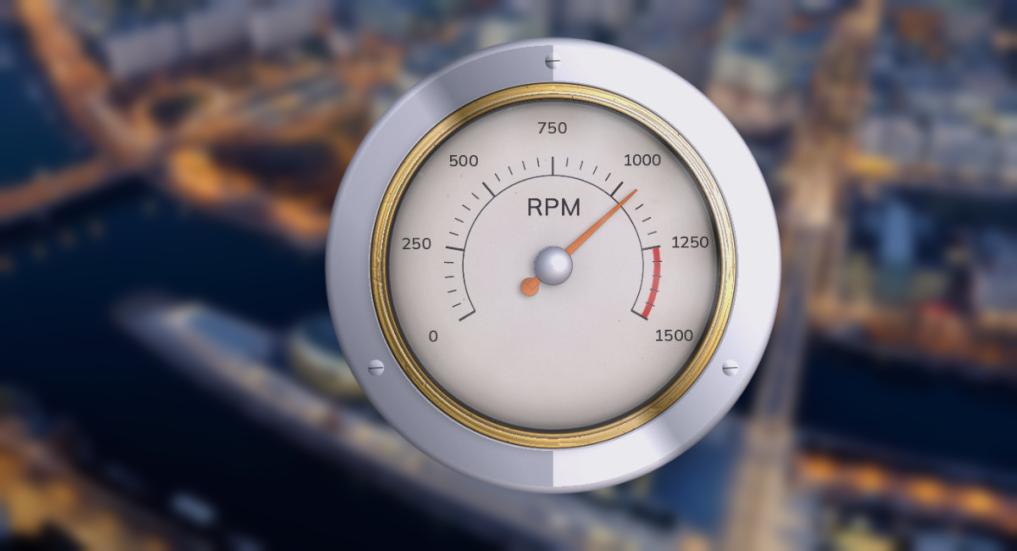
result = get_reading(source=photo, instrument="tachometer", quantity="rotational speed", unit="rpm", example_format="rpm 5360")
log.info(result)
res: rpm 1050
